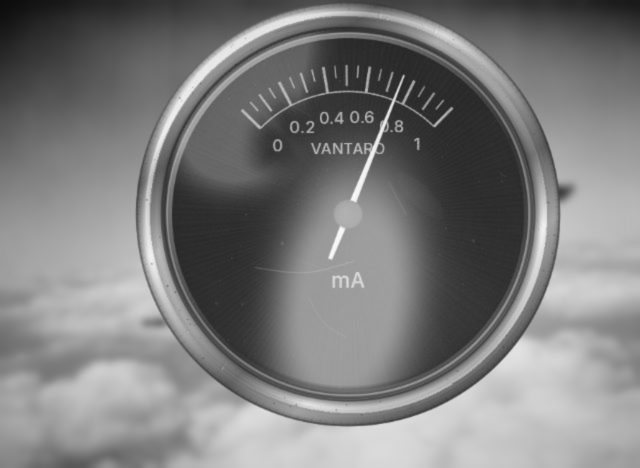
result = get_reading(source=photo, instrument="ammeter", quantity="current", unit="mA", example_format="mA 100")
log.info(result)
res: mA 0.75
